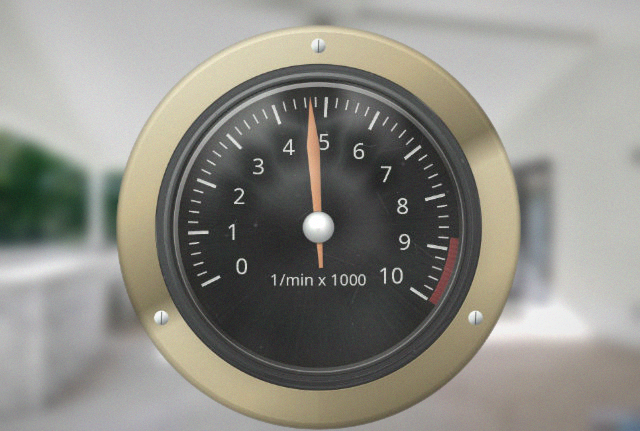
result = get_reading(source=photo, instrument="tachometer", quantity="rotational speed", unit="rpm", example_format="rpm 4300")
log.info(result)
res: rpm 4700
